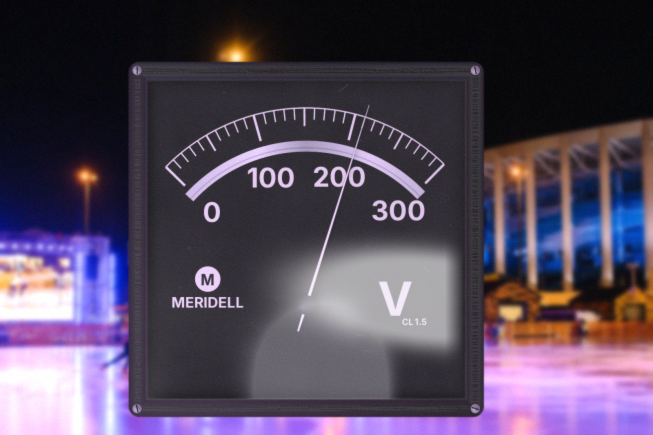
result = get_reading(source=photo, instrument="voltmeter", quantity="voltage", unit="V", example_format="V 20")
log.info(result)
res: V 210
